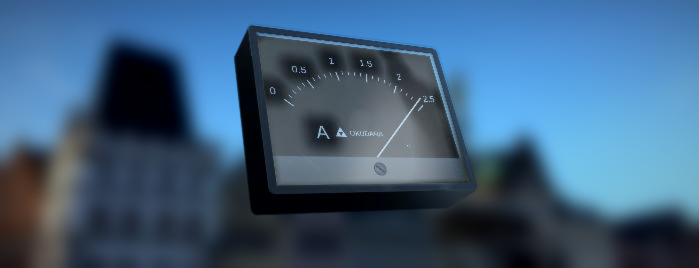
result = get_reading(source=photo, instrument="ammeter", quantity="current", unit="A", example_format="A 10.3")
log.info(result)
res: A 2.4
